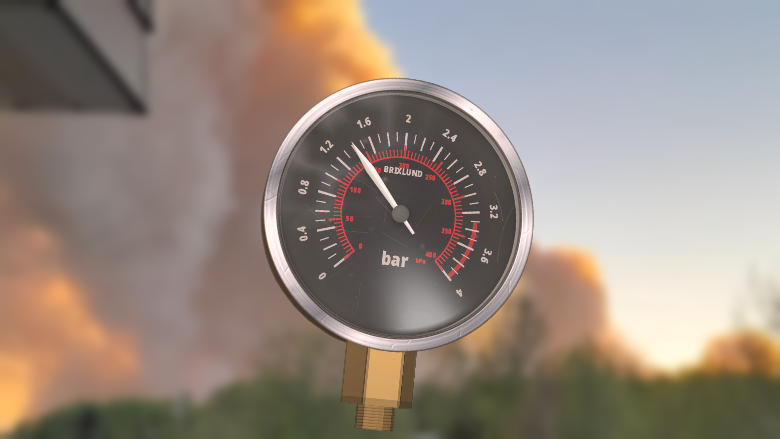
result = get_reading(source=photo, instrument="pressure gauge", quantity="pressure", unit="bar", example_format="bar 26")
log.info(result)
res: bar 1.4
